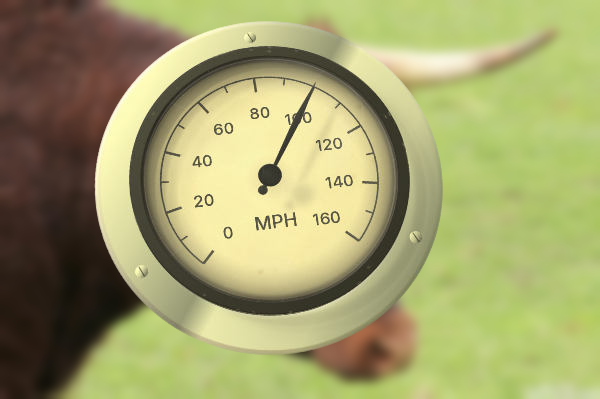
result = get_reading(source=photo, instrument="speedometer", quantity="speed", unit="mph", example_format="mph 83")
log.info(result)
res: mph 100
